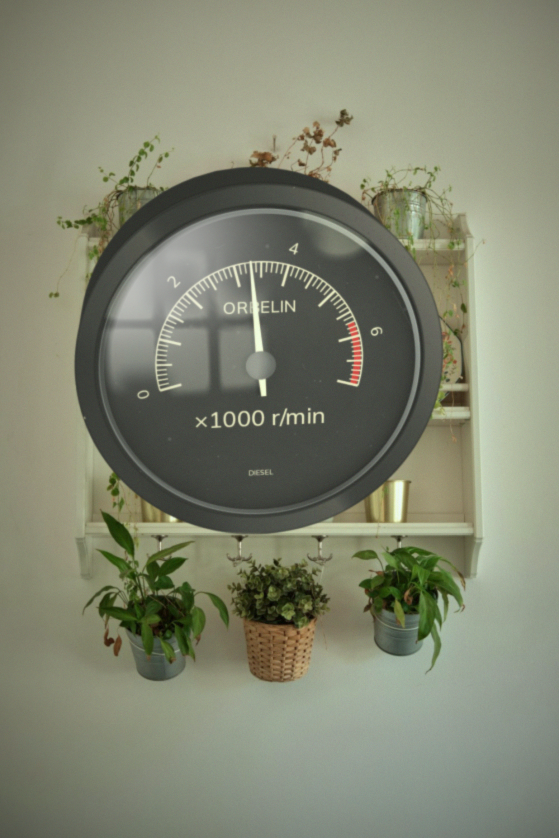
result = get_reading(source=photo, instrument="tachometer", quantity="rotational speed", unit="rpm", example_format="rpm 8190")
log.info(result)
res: rpm 3300
